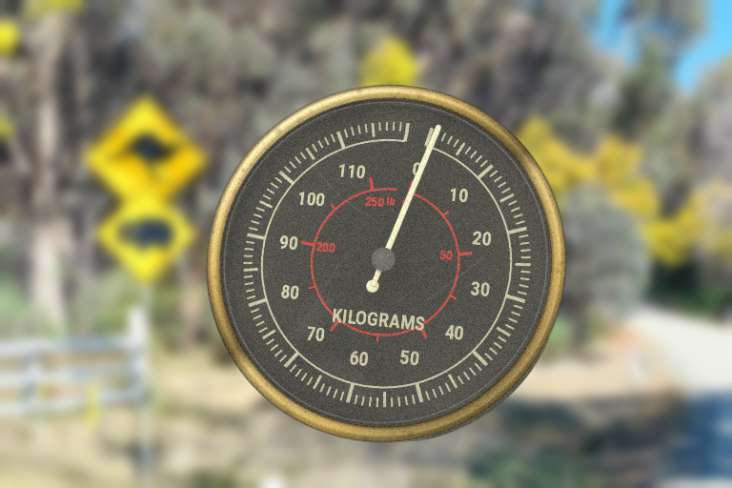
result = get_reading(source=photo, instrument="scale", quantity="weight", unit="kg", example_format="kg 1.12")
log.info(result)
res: kg 1
